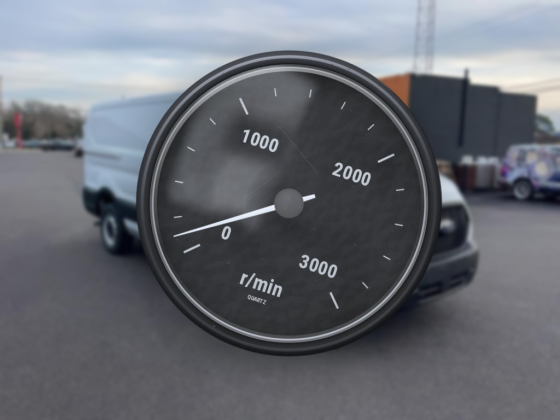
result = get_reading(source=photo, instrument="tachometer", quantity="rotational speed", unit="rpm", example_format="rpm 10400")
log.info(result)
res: rpm 100
